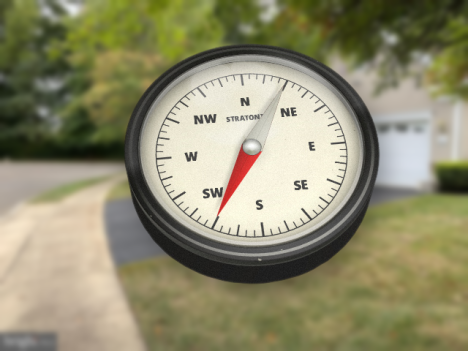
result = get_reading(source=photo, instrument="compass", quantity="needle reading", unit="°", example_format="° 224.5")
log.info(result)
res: ° 210
